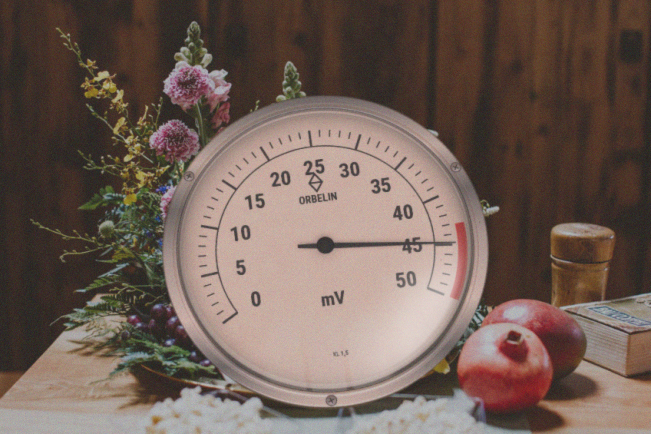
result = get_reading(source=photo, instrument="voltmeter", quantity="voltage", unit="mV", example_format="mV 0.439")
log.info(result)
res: mV 45
